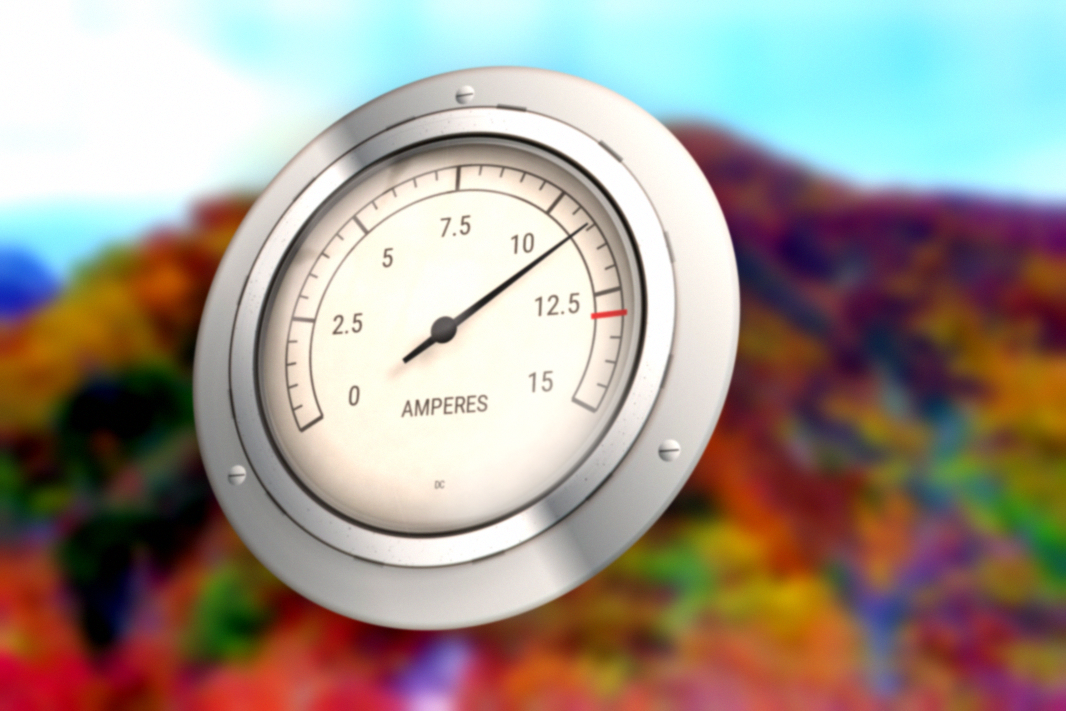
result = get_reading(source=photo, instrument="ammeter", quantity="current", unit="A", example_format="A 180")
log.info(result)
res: A 11
